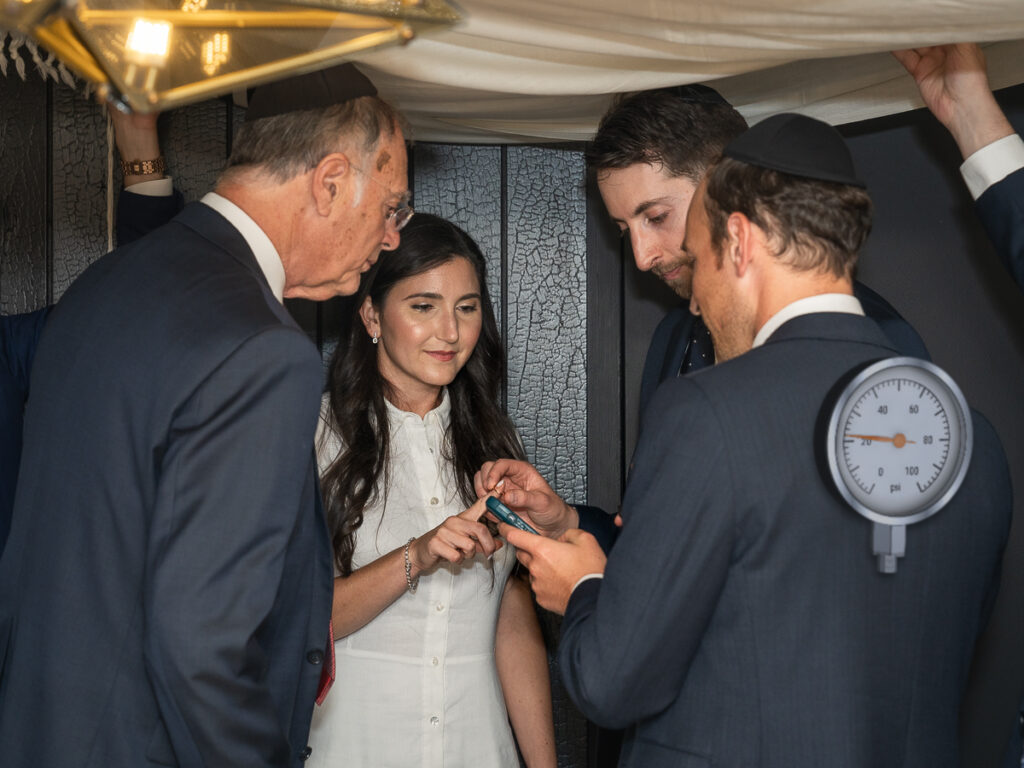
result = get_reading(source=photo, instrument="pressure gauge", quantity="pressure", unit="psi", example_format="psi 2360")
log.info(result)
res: psi 22
